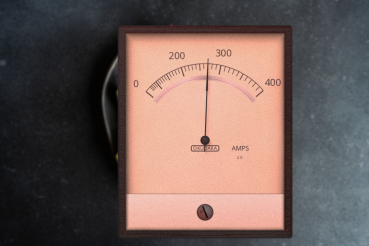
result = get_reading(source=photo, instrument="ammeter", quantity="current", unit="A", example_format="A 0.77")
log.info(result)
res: A 270
